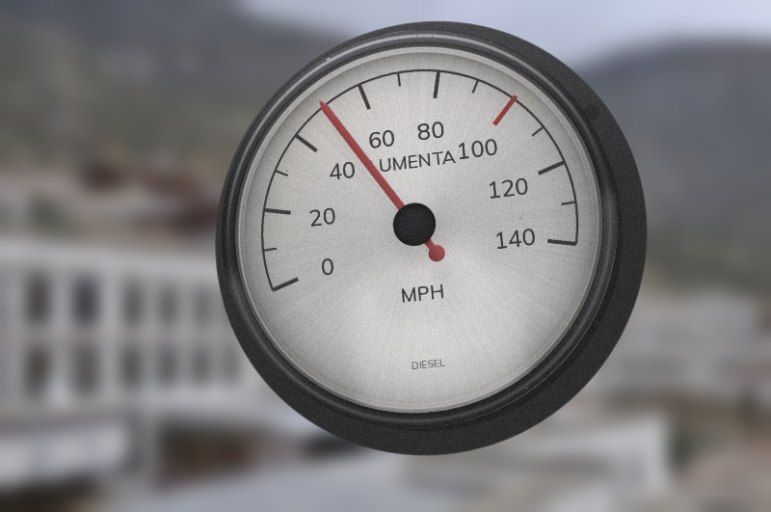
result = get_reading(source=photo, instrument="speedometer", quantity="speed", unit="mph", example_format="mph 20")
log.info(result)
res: mph 50
